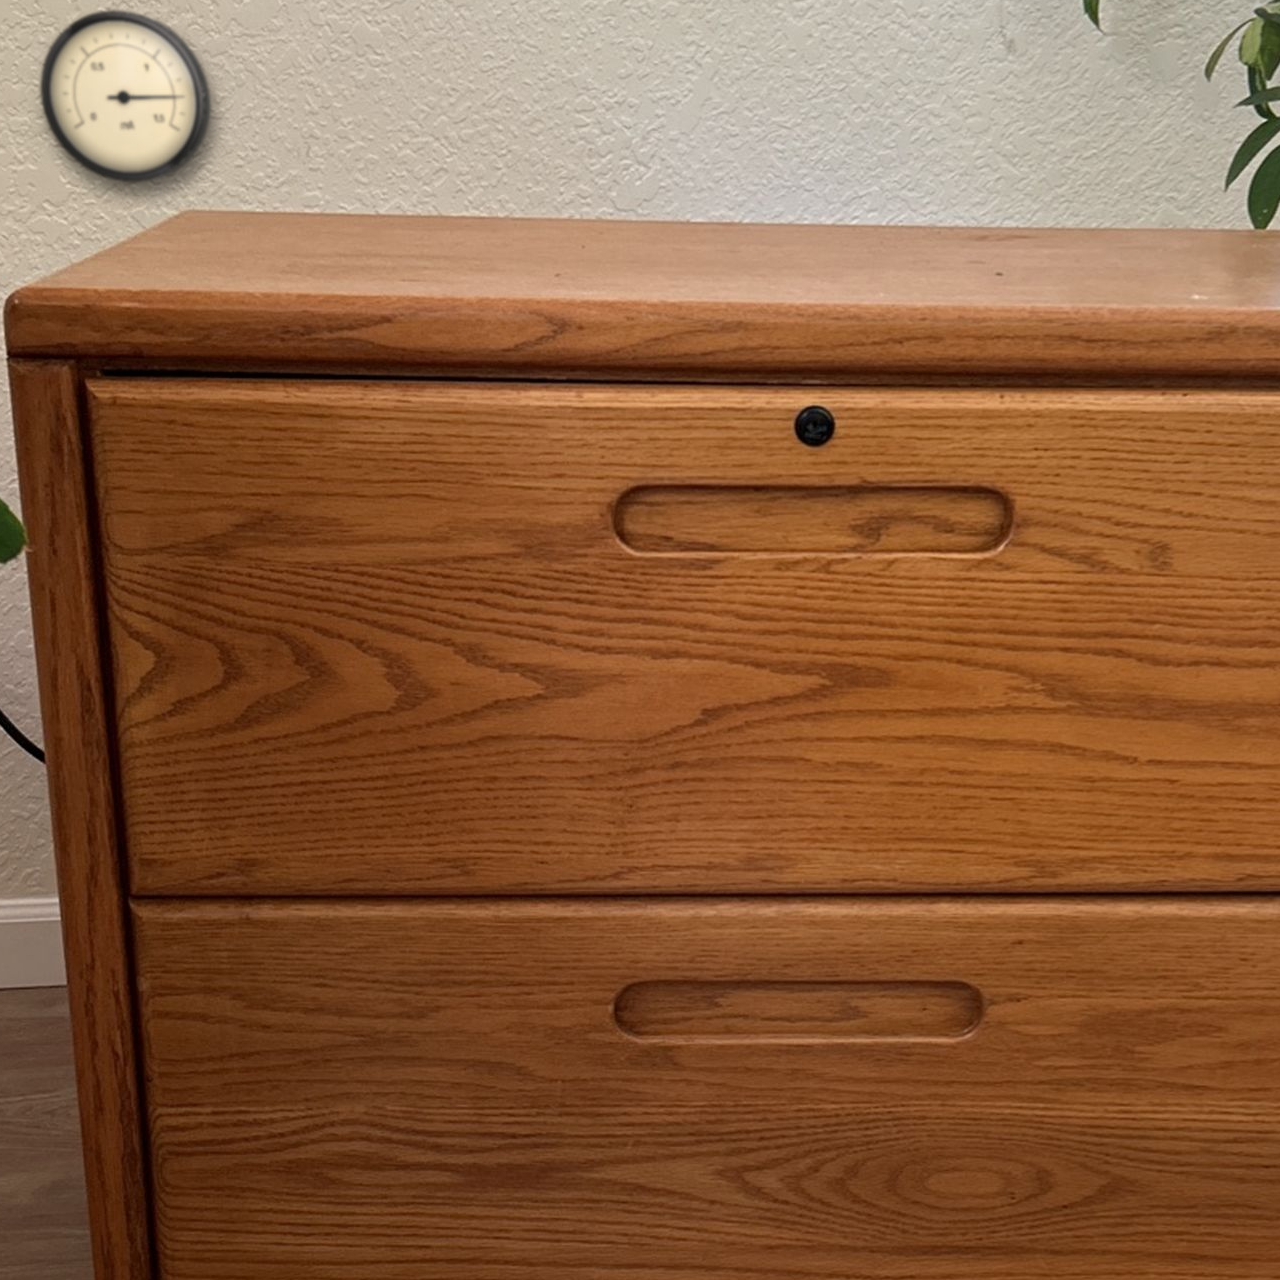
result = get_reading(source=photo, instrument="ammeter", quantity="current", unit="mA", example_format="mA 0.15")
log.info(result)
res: mA 1.3
